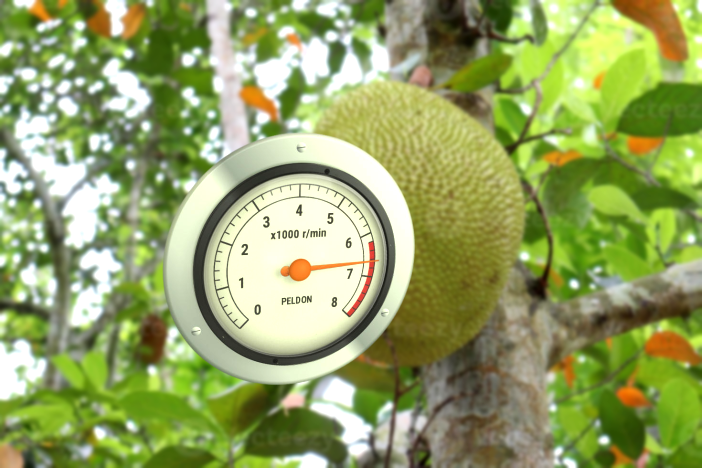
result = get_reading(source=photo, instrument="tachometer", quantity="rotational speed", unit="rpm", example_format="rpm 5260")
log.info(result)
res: rpm 6600
